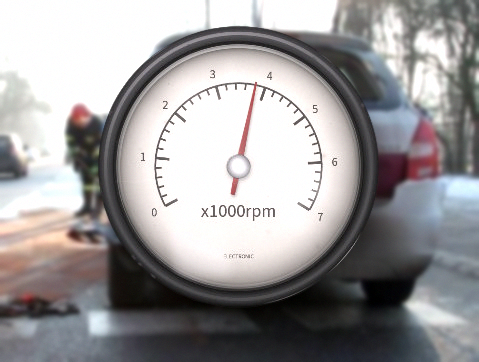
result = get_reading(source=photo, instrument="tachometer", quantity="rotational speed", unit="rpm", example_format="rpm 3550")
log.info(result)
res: rpm 3800
